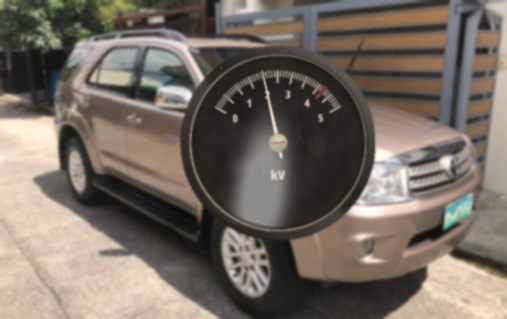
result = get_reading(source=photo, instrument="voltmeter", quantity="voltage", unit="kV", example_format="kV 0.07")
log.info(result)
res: kV 2
